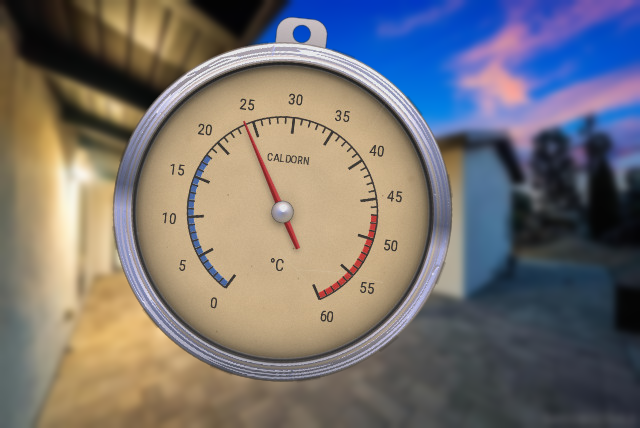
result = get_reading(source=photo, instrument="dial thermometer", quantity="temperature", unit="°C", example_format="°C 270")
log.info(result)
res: °C 24
